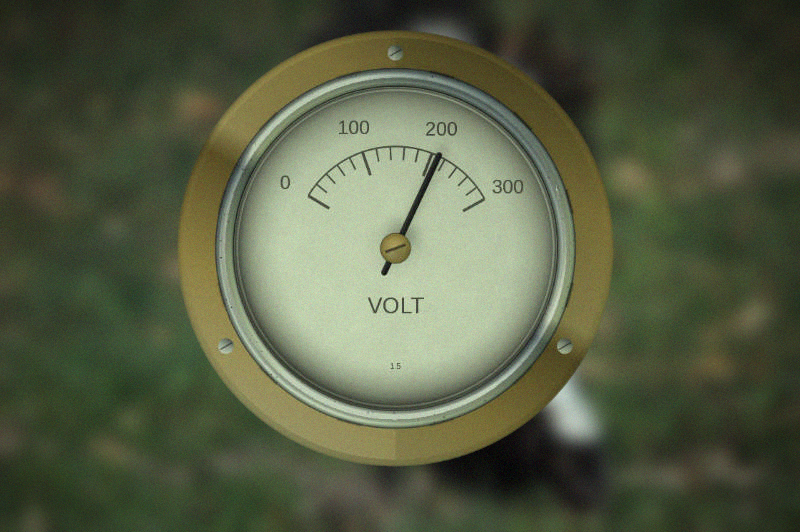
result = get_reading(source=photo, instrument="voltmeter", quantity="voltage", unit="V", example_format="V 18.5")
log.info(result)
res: V 210
